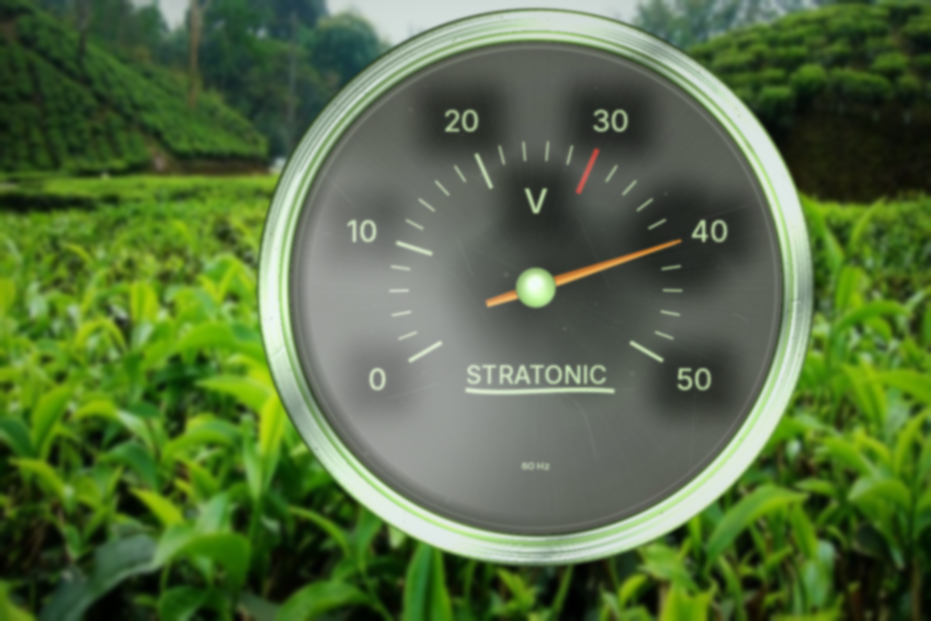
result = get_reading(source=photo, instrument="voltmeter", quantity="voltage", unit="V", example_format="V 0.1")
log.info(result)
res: V 40
